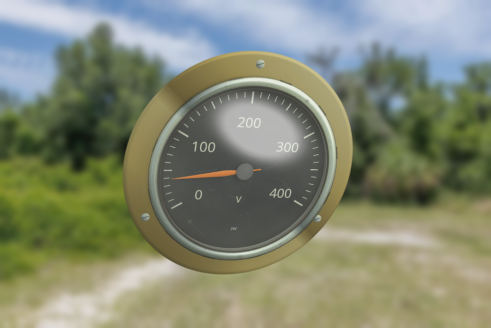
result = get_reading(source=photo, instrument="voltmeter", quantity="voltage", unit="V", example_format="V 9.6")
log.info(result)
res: V 40
